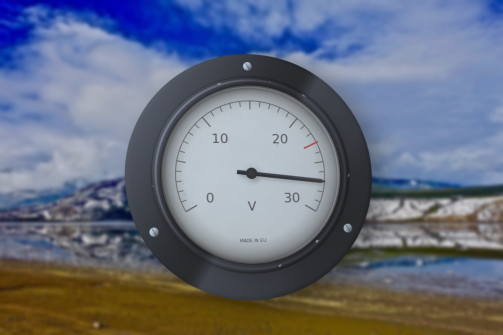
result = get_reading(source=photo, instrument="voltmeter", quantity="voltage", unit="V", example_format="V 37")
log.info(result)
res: V 27
